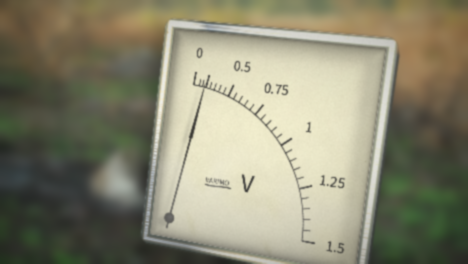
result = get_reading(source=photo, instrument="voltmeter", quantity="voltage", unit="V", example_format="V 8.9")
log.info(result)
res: V 0.25
